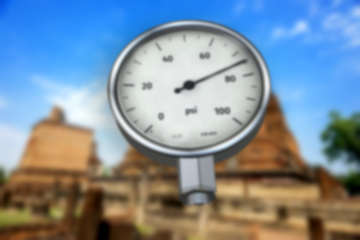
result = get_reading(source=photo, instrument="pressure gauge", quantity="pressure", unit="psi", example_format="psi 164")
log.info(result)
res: psi 75
